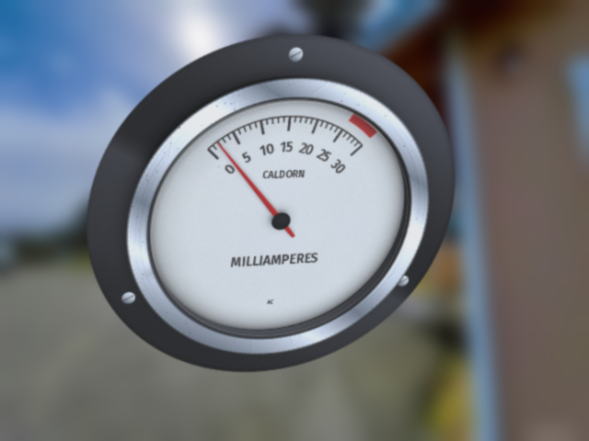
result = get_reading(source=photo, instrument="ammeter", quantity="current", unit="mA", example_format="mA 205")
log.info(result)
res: mA 2
